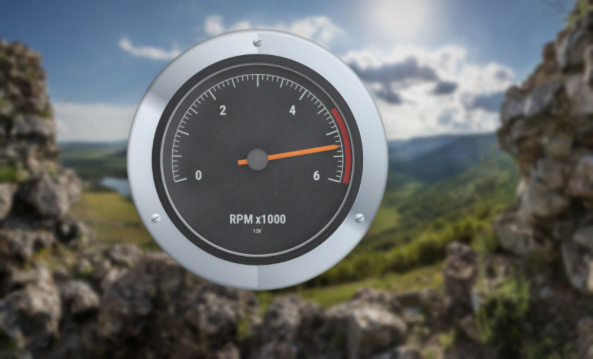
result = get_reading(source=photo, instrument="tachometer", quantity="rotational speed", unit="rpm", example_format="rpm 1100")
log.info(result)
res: rpm 5300
